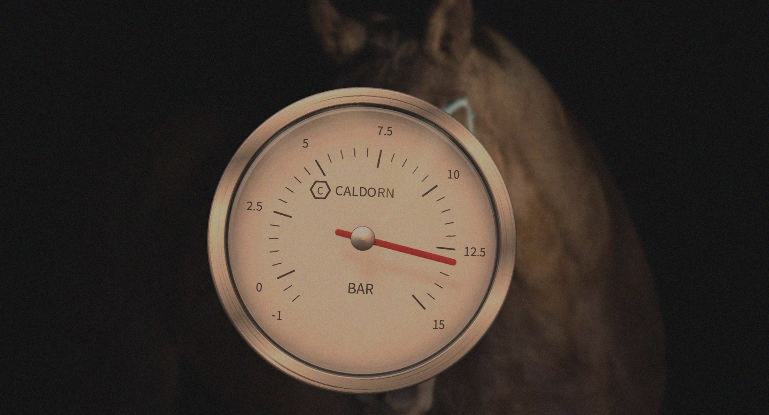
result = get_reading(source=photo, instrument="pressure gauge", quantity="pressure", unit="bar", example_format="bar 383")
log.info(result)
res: bar 13
